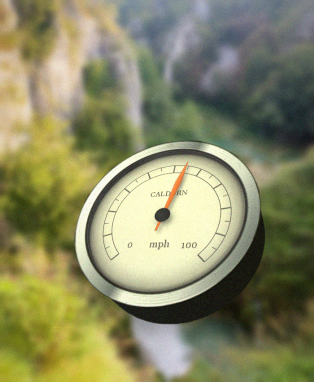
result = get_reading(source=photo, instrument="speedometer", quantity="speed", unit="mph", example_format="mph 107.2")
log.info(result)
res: mph 55
